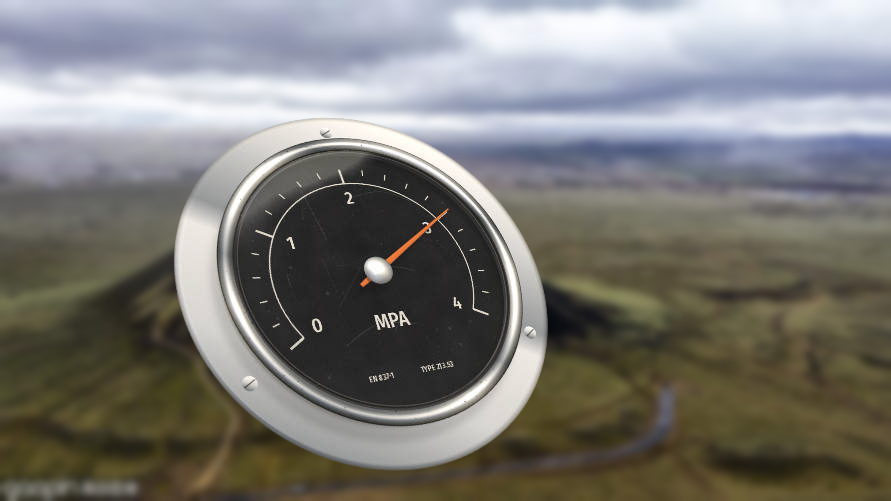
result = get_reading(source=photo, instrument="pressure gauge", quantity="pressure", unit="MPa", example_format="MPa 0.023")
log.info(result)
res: MPa 3
